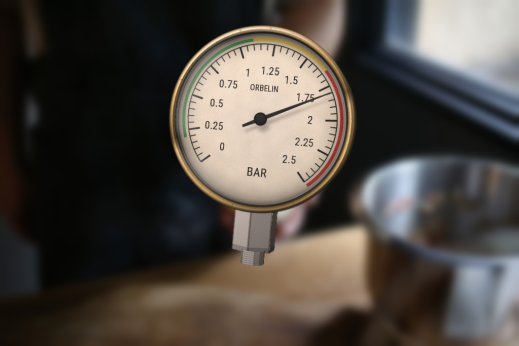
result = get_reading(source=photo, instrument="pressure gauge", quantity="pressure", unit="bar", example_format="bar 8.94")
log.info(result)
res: bar 1.8
